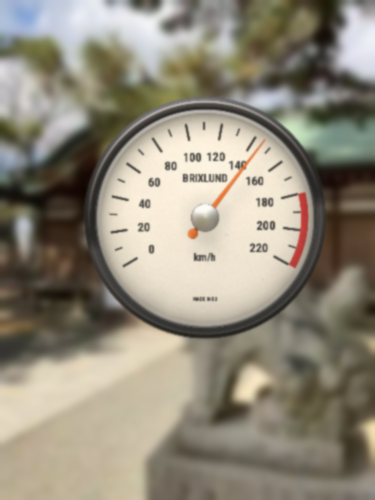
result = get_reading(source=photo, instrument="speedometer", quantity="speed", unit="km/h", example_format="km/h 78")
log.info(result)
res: km/h 145
